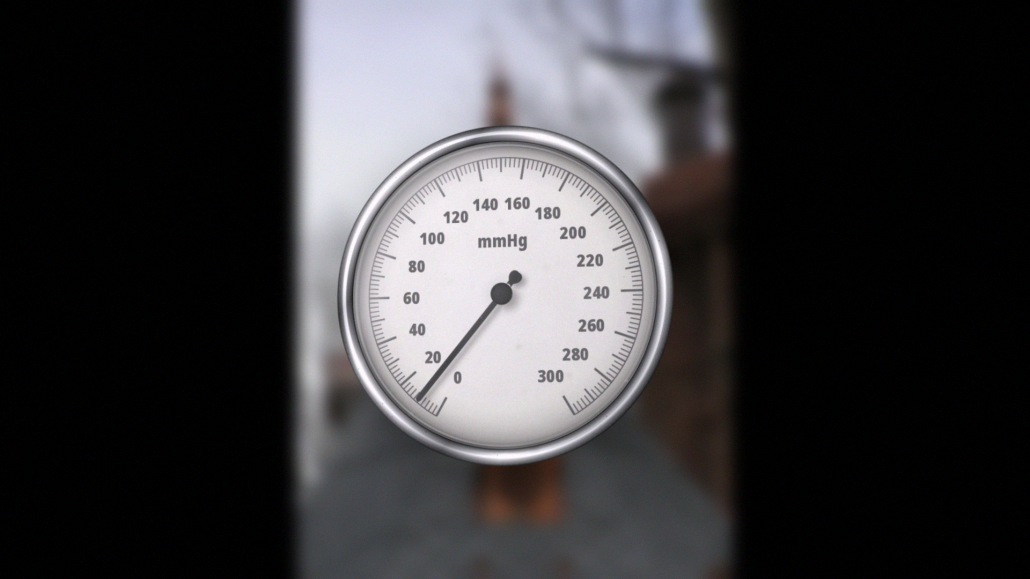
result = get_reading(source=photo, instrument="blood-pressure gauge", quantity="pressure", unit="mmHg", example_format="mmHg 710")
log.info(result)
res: mmHg 10
